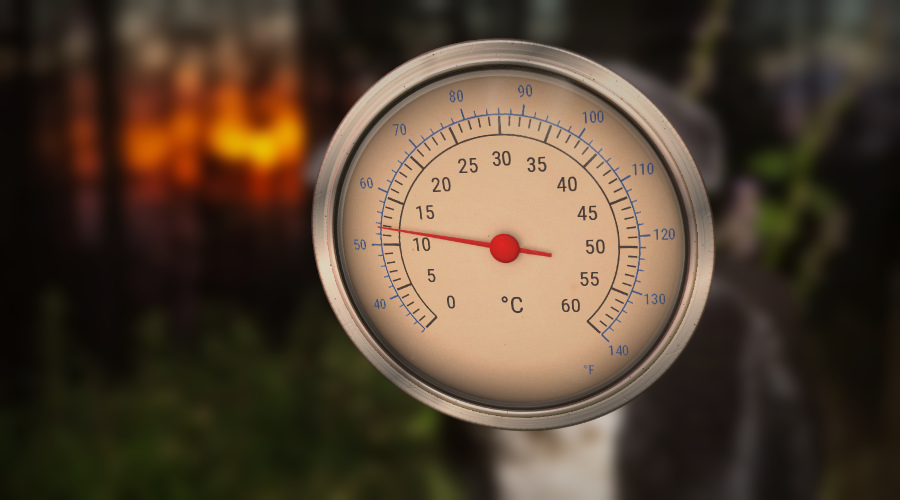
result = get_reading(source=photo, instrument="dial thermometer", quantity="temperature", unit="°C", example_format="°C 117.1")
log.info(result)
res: °C 12
